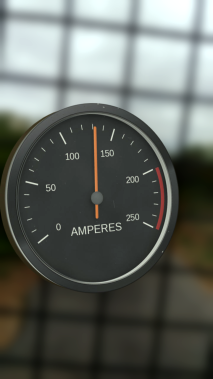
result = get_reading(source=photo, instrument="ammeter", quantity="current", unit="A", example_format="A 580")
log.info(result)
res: A 130
